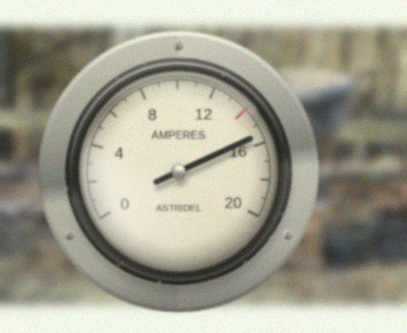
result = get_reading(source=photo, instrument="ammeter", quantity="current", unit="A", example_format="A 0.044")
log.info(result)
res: A 15.5
